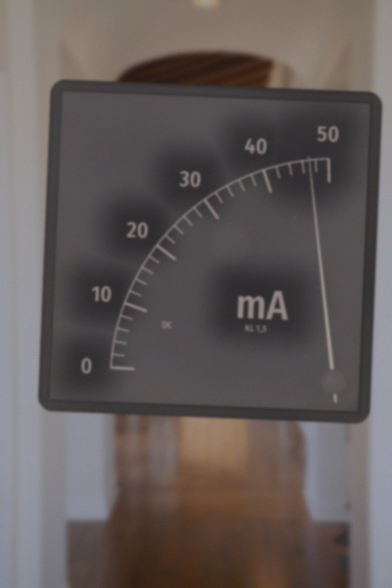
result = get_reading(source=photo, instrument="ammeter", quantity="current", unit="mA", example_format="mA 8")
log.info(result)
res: mA 47
